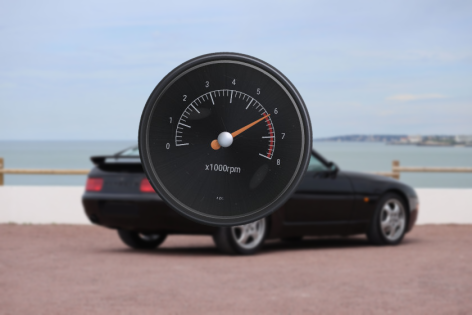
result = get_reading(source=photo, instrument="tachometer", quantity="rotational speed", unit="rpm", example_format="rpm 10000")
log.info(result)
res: rpm 6000
